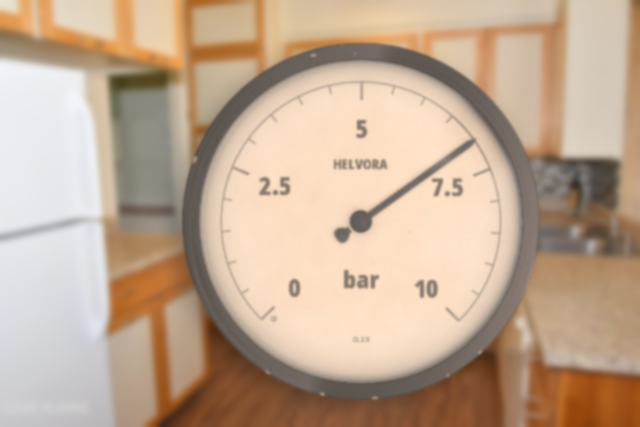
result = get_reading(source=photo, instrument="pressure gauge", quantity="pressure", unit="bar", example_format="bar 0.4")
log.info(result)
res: bar 7
